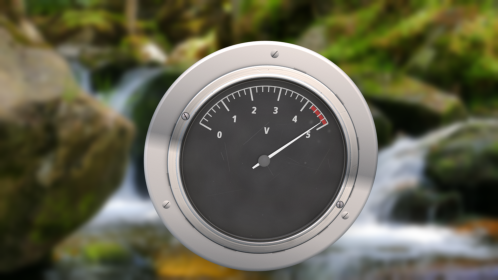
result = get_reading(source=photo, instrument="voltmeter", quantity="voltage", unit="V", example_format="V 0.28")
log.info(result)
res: V 4.8
